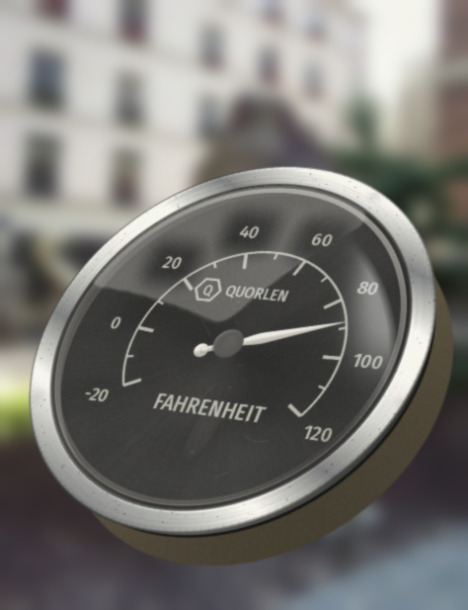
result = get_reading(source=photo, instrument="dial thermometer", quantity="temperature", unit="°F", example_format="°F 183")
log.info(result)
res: °F 90
